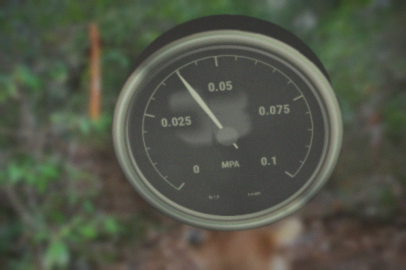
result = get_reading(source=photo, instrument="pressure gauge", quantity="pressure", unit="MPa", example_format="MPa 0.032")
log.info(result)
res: MPa 0.04
